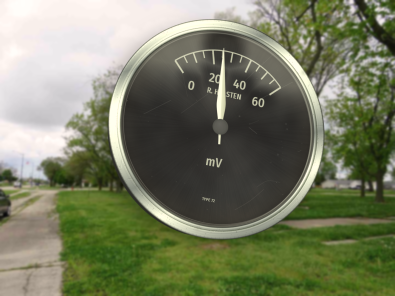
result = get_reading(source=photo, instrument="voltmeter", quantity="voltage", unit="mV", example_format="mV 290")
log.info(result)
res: mV 25
